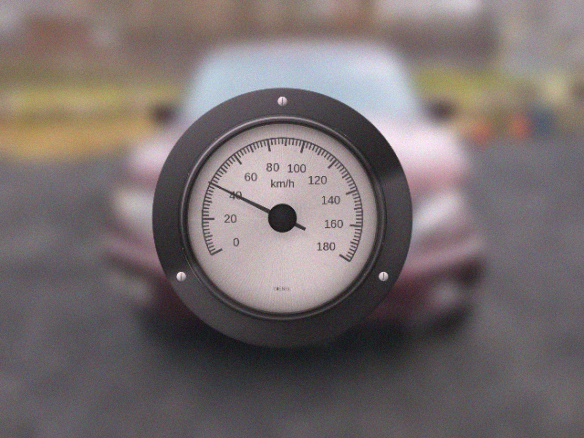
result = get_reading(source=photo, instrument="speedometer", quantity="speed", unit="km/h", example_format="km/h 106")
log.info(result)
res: km/h 40
